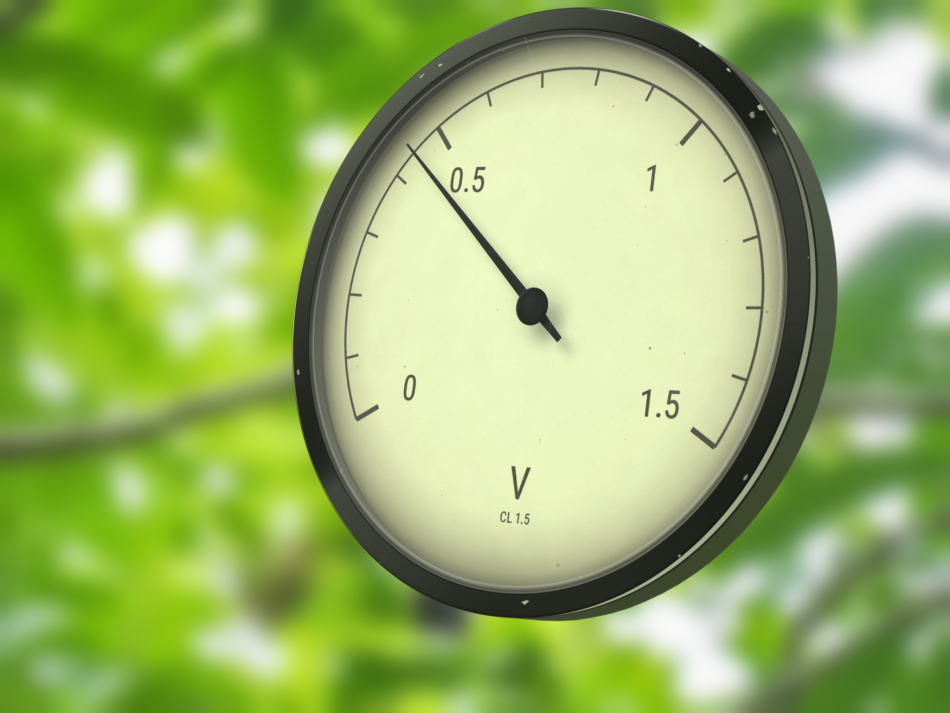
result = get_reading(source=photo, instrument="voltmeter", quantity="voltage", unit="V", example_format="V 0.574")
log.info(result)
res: V 0.45
